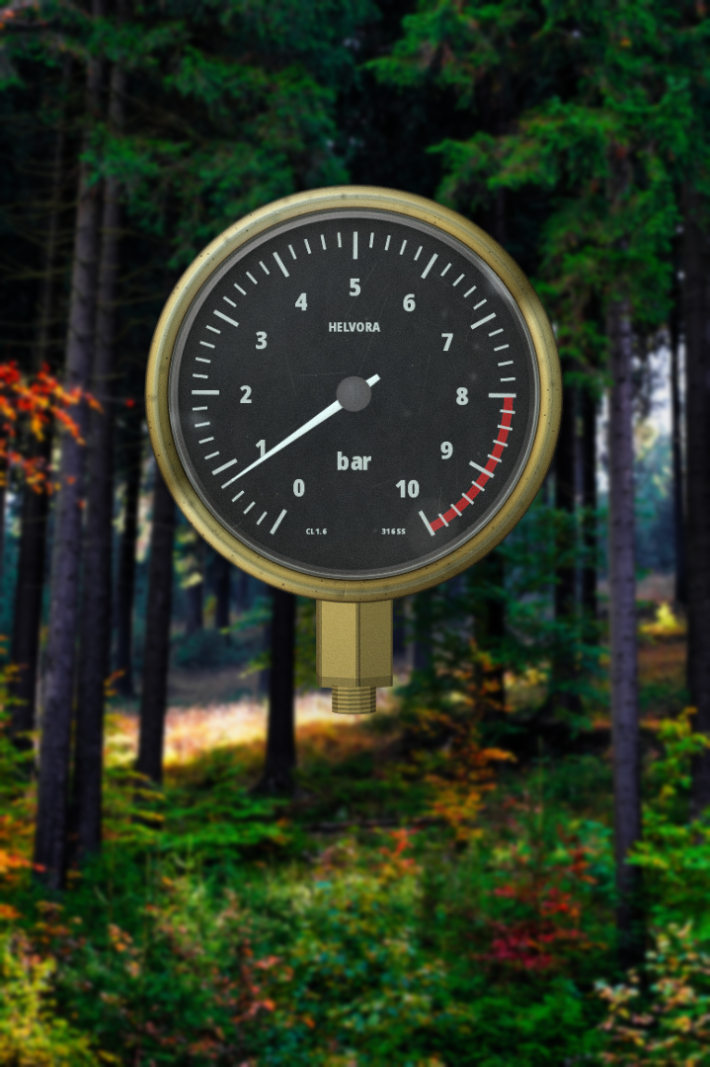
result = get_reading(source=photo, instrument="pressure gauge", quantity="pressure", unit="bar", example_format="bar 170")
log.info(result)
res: bar 0.8
